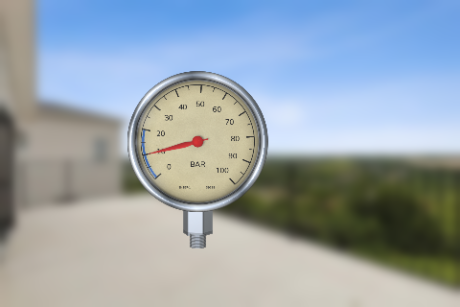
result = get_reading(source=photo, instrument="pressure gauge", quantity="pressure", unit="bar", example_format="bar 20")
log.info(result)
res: bar 10
